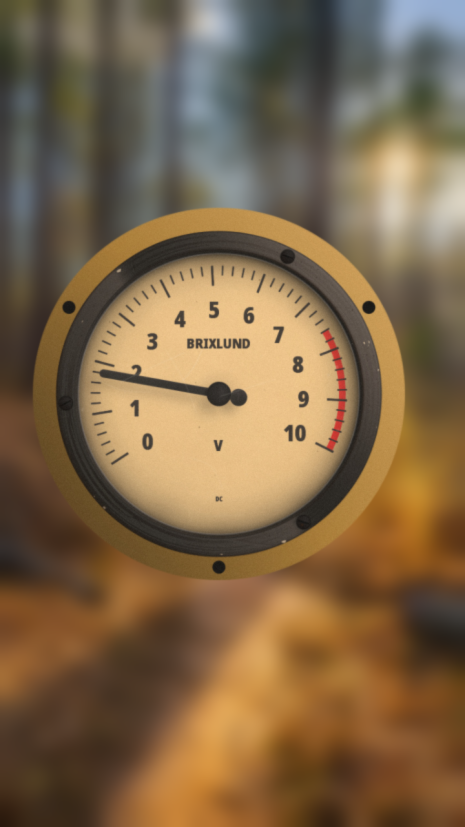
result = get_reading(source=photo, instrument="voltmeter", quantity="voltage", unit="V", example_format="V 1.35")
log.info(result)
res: V 1.8
